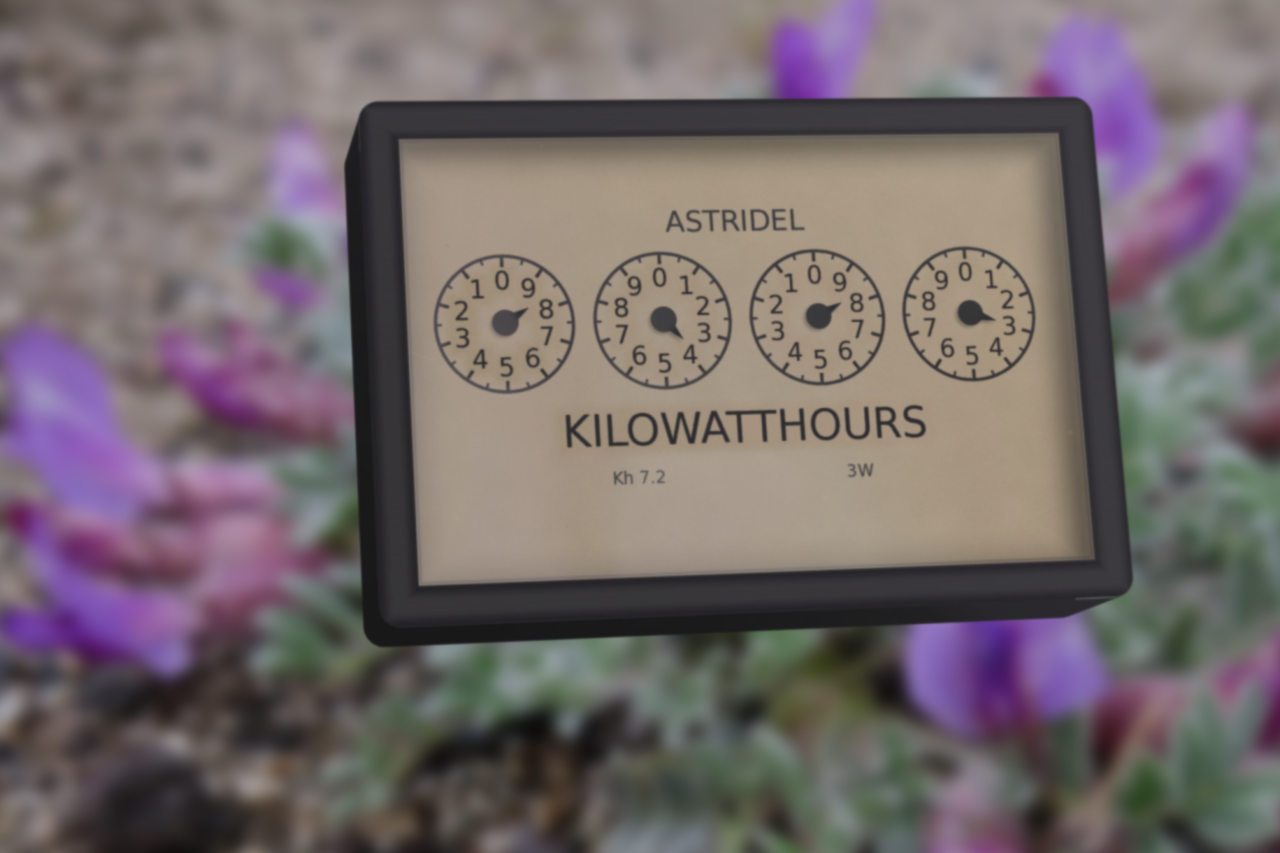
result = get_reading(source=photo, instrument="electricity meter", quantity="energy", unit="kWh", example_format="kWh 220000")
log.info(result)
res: kWh 8383
